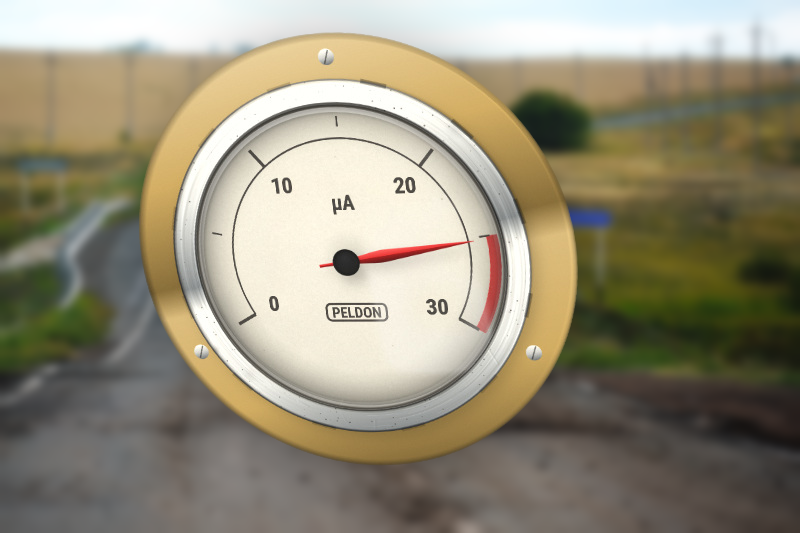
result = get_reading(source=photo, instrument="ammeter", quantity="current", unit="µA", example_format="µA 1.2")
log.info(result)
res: µA 25
